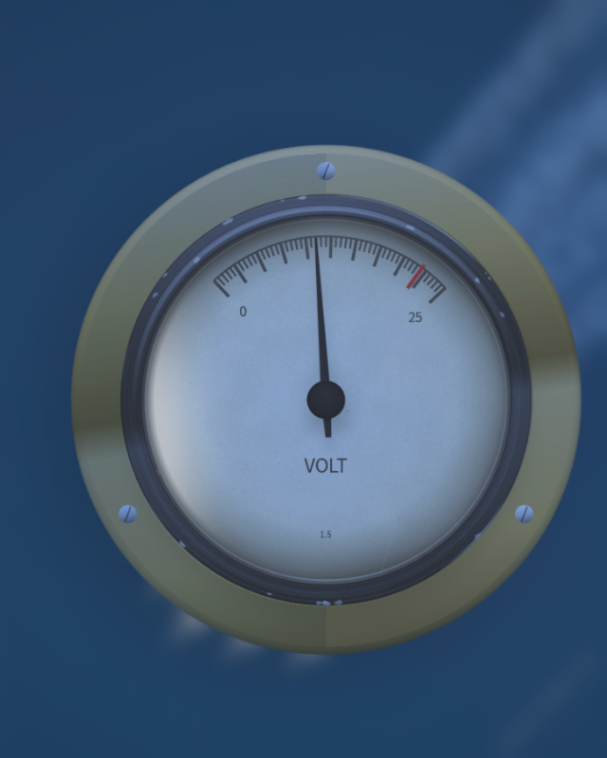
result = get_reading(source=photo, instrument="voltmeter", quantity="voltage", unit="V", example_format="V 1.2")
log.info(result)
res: V 11
